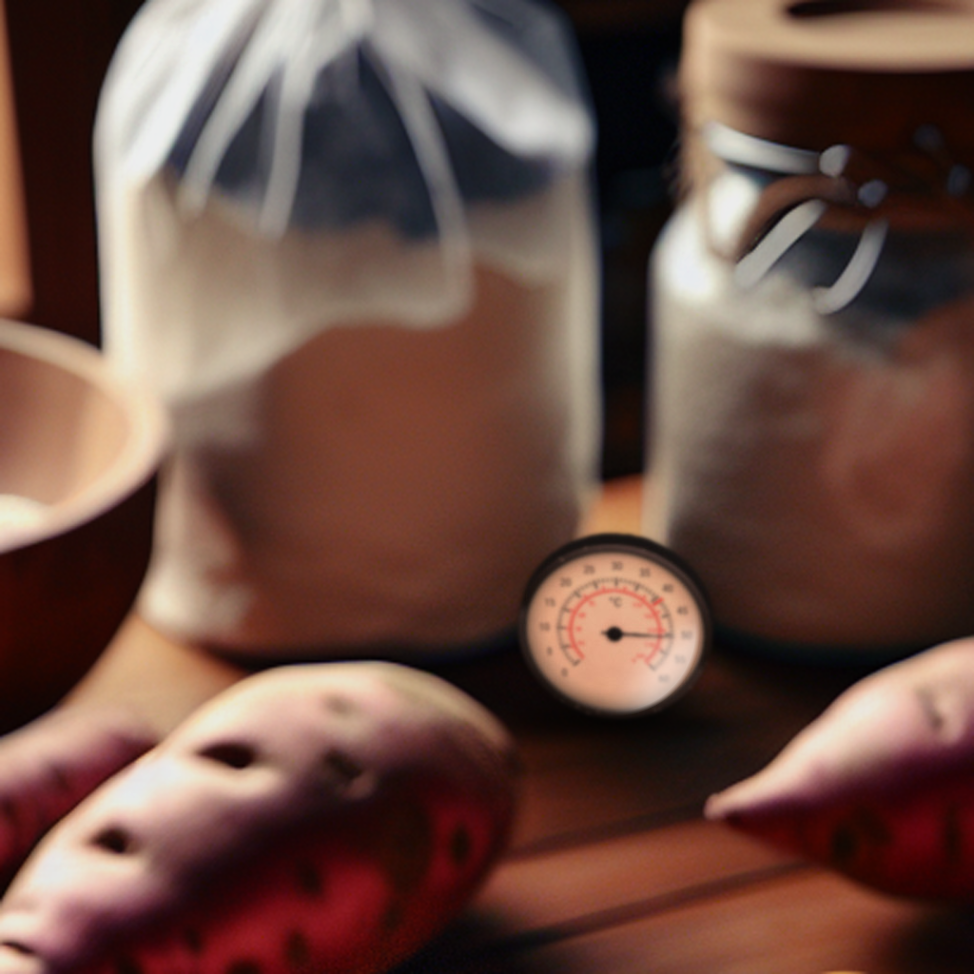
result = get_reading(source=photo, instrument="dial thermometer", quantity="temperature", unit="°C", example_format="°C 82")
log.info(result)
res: °C 50
